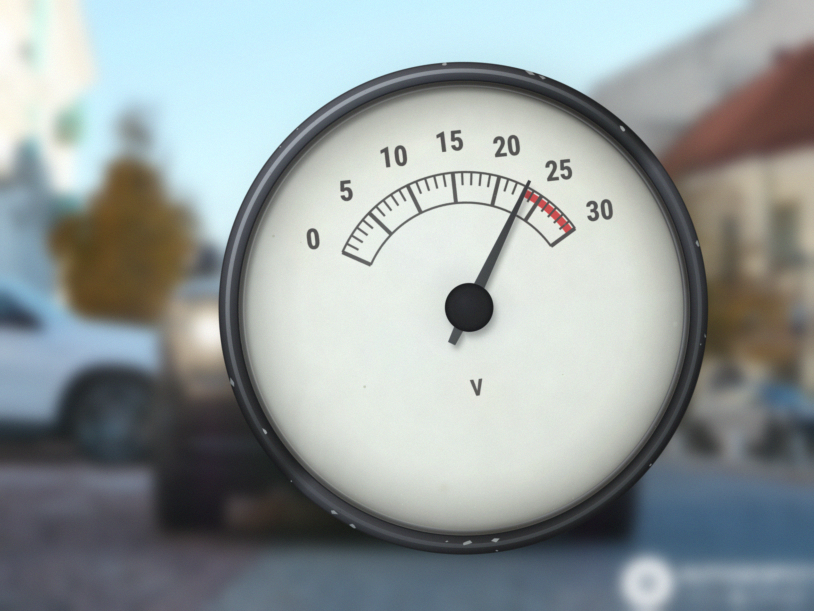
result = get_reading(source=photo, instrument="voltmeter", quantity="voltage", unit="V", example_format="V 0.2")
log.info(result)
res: V 23
